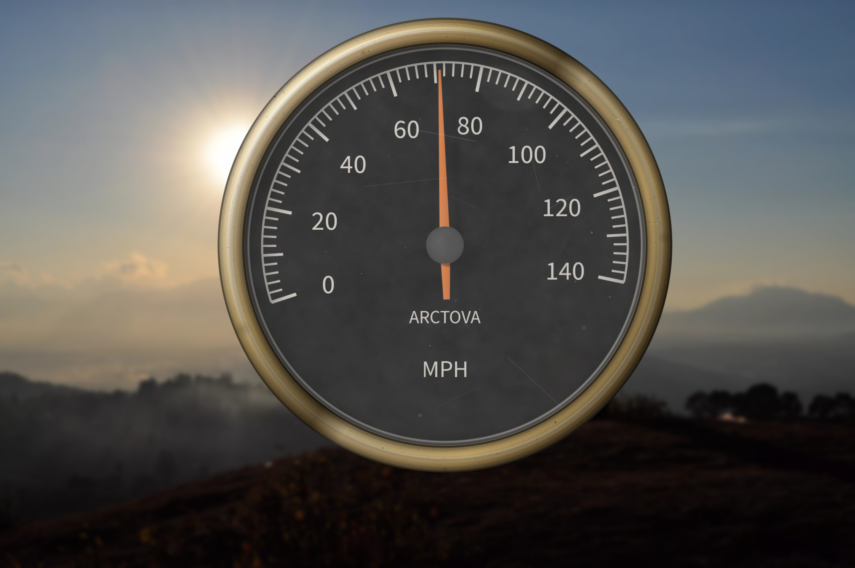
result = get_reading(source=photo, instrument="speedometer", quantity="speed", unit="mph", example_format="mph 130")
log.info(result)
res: mph 71
